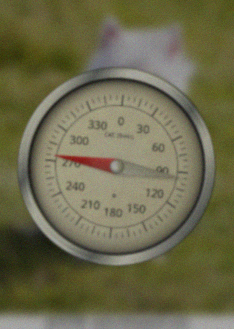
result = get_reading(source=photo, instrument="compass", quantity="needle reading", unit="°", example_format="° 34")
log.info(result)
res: ° 275
